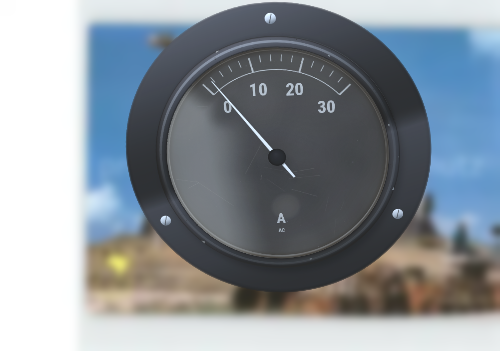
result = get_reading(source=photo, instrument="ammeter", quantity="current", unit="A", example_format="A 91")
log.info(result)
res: A 2
